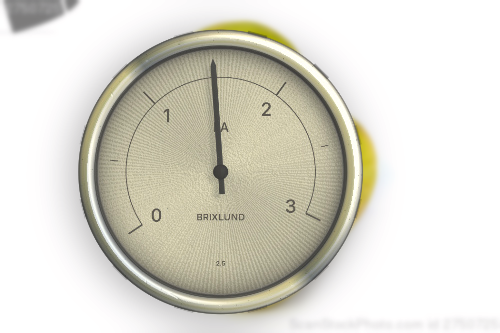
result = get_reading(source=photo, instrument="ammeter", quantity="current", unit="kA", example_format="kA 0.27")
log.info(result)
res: kA 1.5
